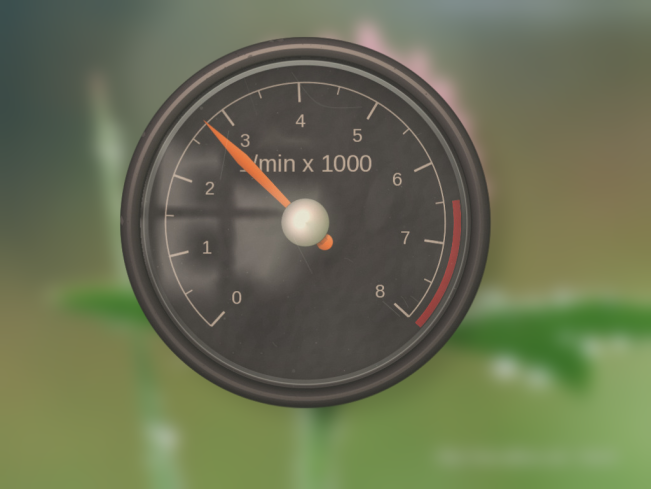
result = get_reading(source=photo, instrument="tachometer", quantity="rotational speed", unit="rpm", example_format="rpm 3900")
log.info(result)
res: rpm 2750
